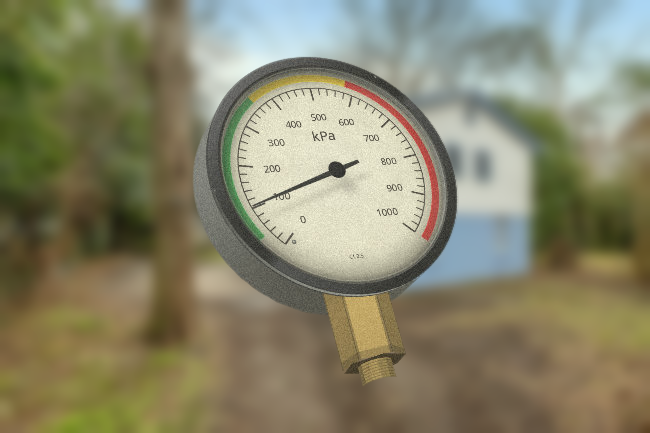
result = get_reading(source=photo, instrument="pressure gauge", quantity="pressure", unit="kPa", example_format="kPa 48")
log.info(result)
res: kPa 100
